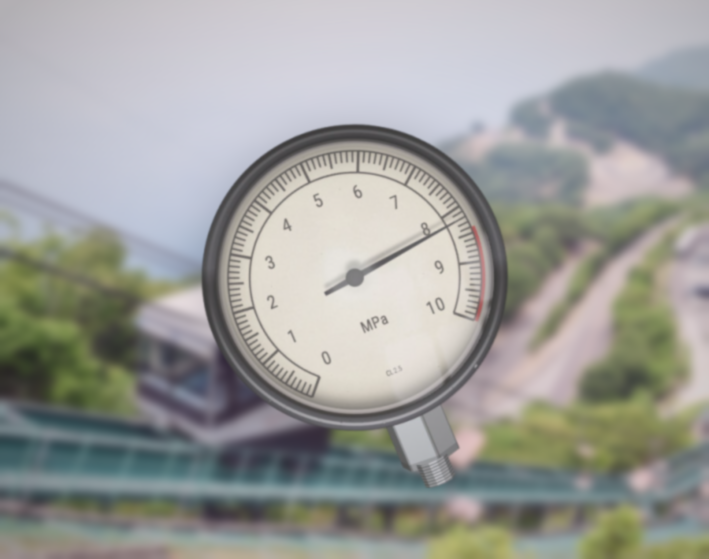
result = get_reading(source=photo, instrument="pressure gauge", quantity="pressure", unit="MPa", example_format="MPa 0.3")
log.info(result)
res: MPa 8.2
